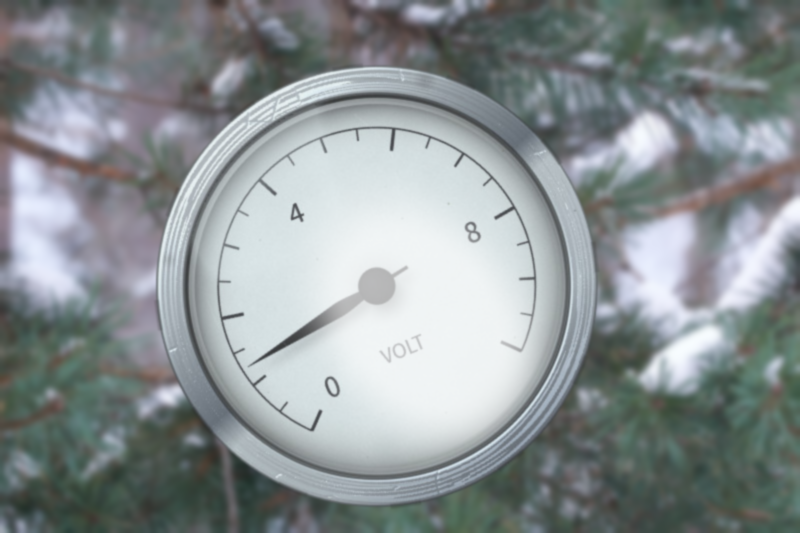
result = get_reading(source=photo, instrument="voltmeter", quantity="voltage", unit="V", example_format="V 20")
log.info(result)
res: V 1.25
